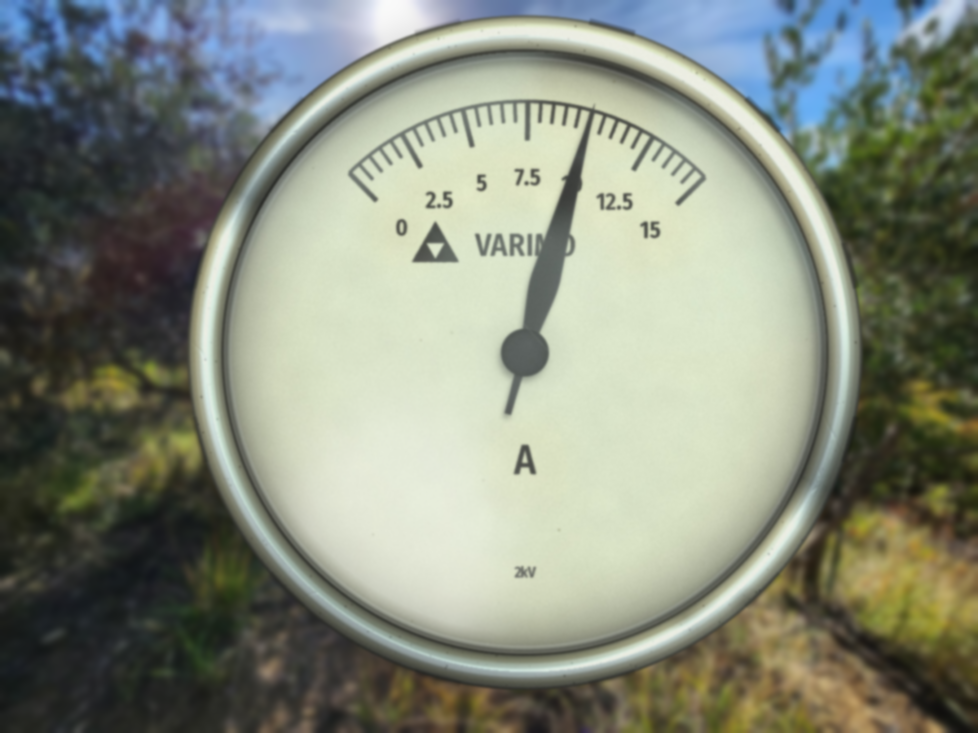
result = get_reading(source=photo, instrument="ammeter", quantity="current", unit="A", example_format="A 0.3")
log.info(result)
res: A 10
